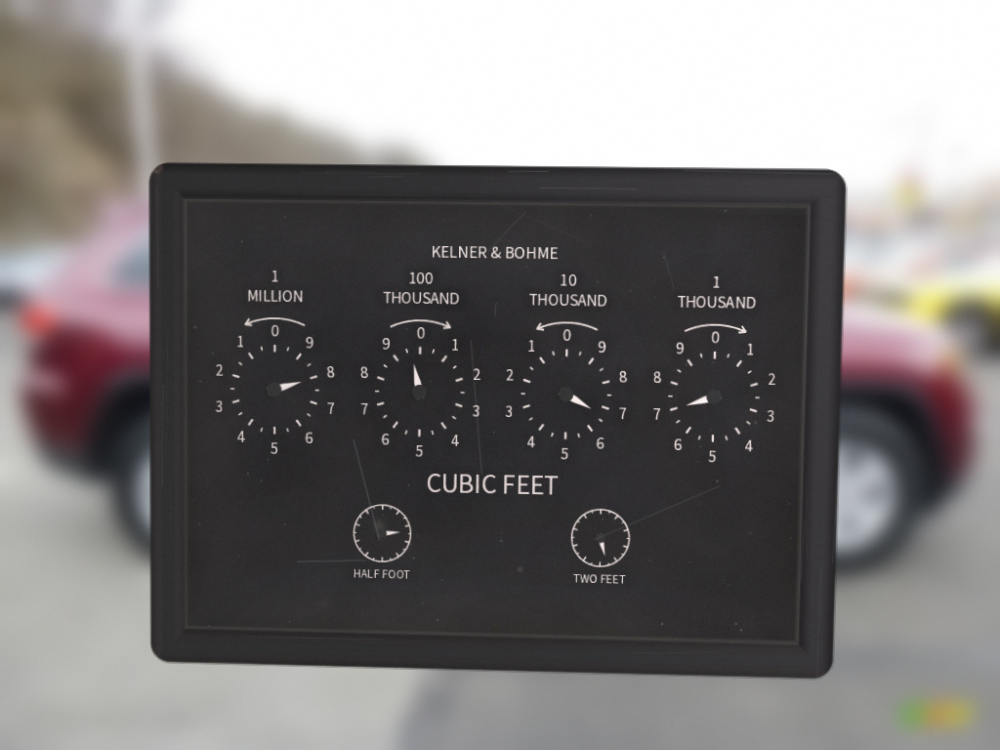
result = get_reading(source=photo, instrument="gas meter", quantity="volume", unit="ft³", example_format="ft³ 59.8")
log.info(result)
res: ft³ 796700
